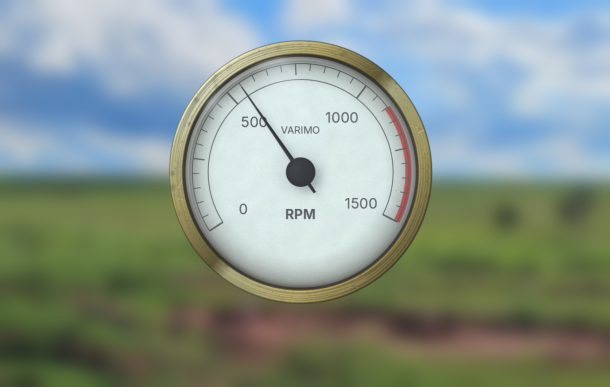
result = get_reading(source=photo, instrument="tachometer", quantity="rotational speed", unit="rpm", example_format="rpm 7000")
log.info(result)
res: rpm 550
